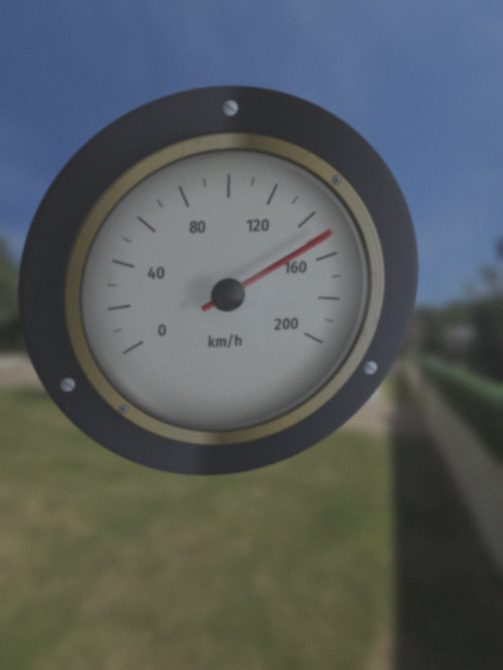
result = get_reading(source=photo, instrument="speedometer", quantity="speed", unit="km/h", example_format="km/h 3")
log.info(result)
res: km/h 150
